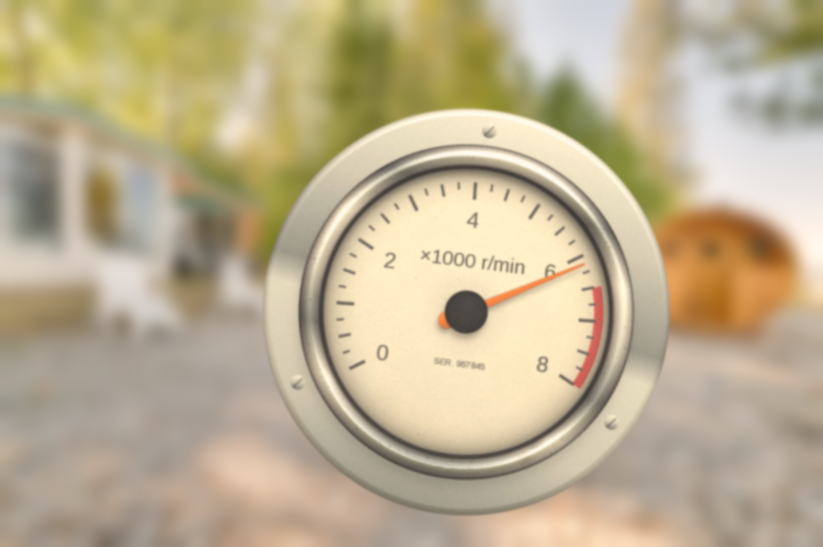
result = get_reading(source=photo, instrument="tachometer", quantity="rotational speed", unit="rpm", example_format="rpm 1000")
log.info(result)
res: rpm 6125
